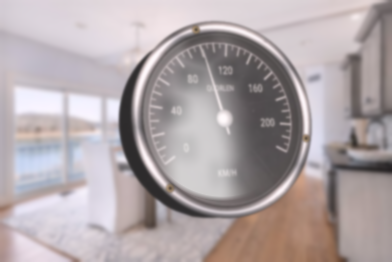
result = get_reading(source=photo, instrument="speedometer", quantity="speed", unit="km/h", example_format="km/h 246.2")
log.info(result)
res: km/h 100
